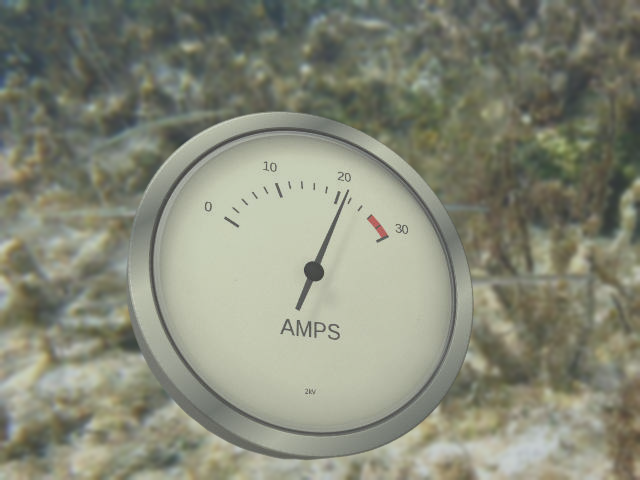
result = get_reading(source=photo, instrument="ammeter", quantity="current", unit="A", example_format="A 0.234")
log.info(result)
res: A 21
